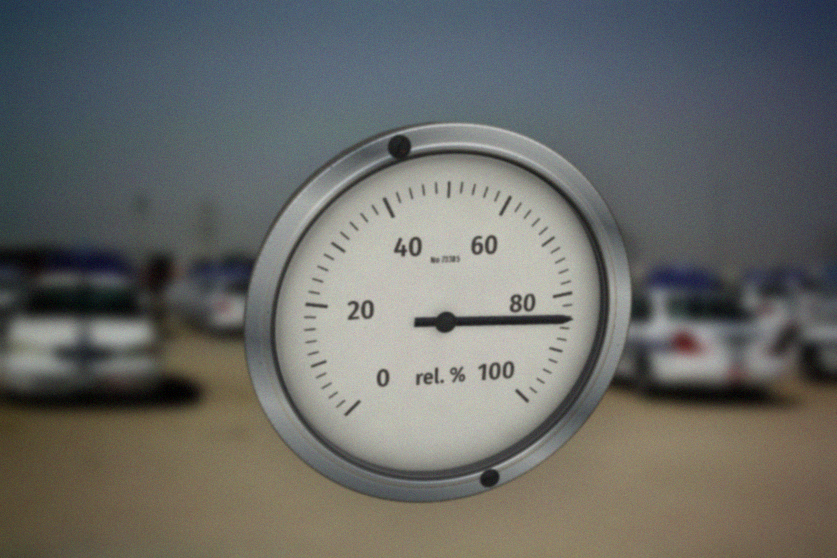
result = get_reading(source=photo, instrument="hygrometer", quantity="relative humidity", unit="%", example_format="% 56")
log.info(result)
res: % 84
